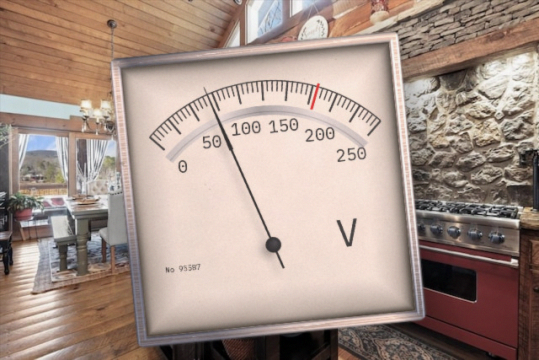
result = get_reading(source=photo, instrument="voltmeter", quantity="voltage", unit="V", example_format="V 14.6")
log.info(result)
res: V 70
